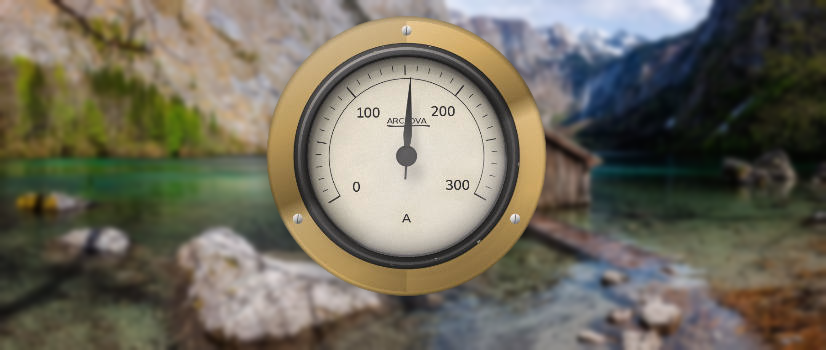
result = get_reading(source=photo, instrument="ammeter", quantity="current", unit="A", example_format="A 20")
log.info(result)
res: A 155
